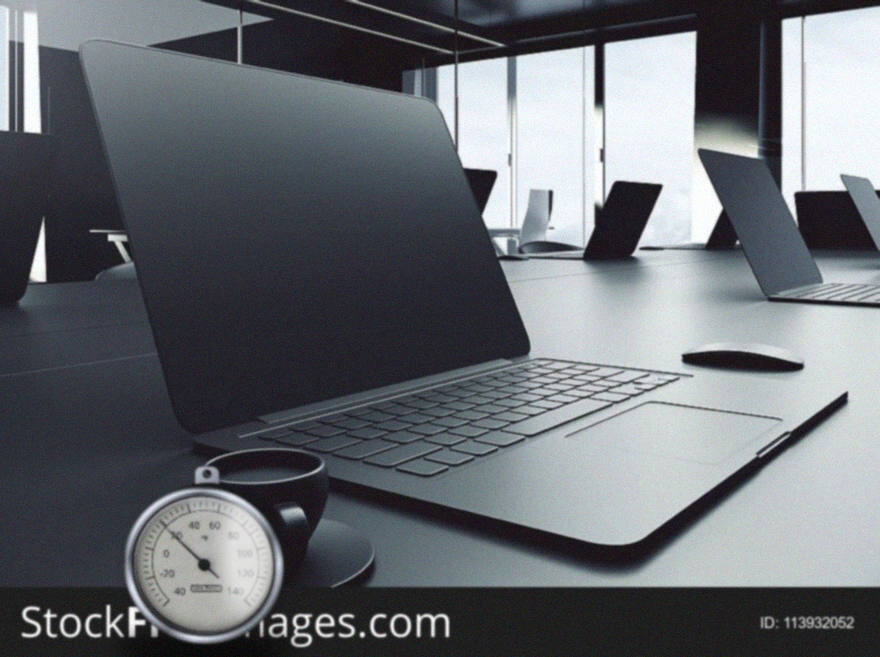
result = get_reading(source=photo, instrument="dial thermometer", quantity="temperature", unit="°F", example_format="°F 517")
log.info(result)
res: °F 20
